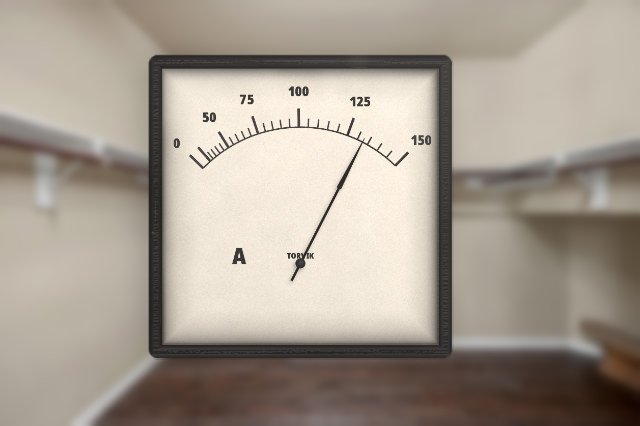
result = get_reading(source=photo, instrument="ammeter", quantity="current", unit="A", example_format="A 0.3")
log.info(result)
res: A 132.5
